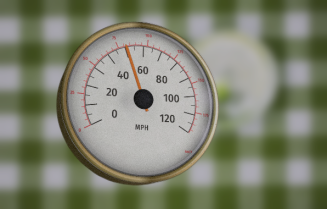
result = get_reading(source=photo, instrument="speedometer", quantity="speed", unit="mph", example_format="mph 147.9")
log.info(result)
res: mph 50
